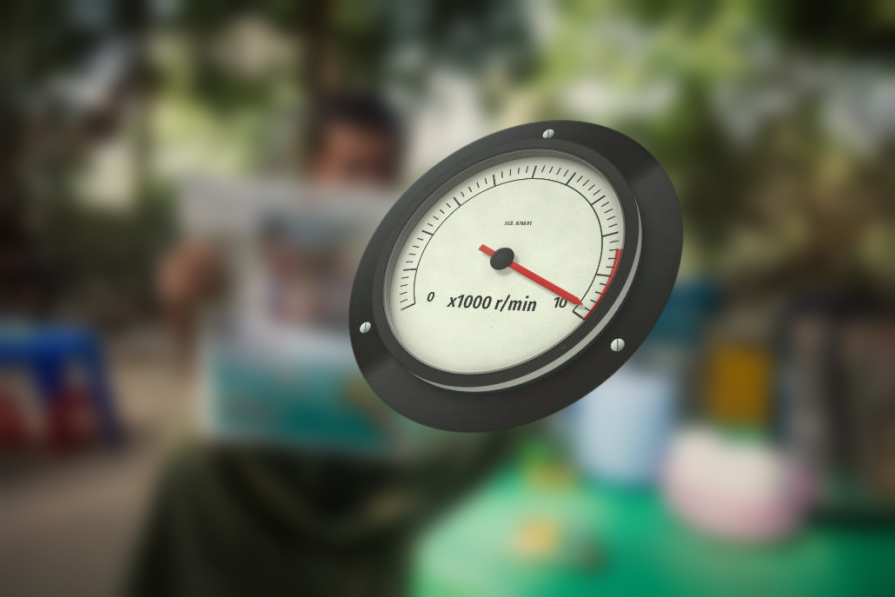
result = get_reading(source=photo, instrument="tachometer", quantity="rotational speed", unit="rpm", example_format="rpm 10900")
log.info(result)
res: rpm 9800
